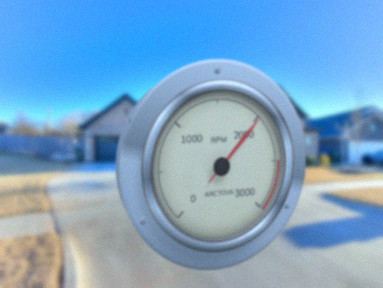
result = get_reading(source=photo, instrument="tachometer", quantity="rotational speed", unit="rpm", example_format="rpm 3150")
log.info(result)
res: rpm 2000
